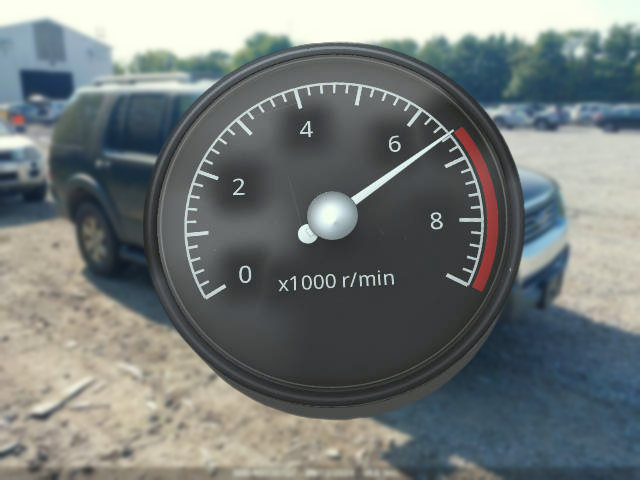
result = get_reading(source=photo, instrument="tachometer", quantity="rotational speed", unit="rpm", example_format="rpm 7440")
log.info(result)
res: rpm 6600
